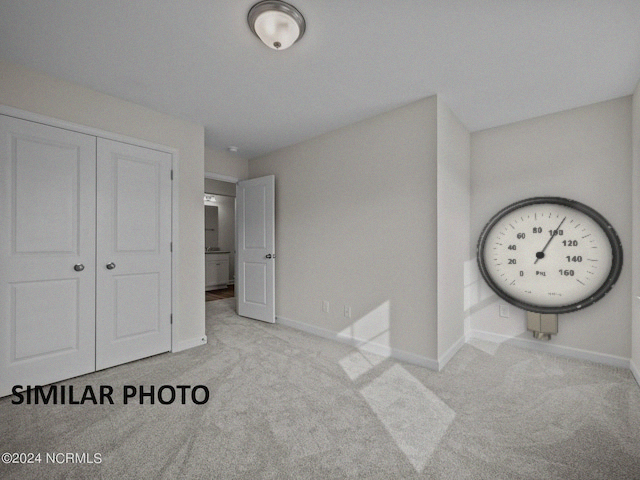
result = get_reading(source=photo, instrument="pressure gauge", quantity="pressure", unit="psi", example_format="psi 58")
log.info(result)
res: psi 100
